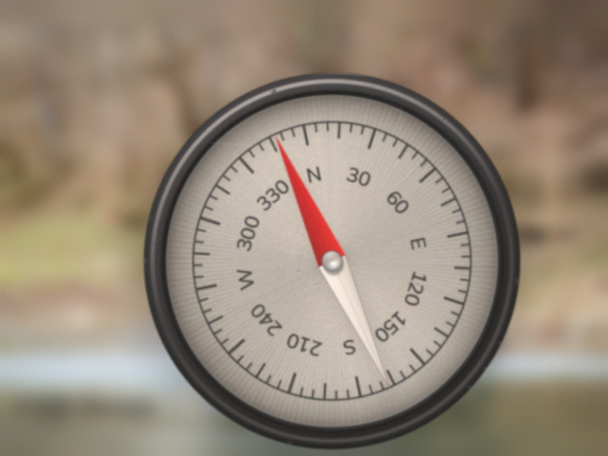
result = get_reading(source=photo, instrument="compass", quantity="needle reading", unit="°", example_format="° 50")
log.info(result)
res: ° 347.5
